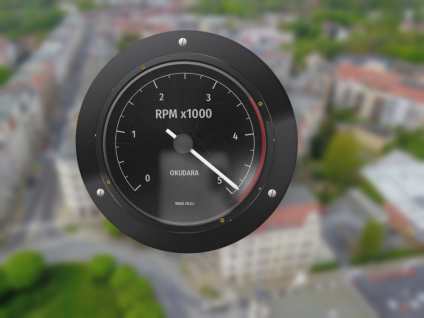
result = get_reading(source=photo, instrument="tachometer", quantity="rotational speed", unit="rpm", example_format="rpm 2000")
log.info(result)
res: rpm 4875
